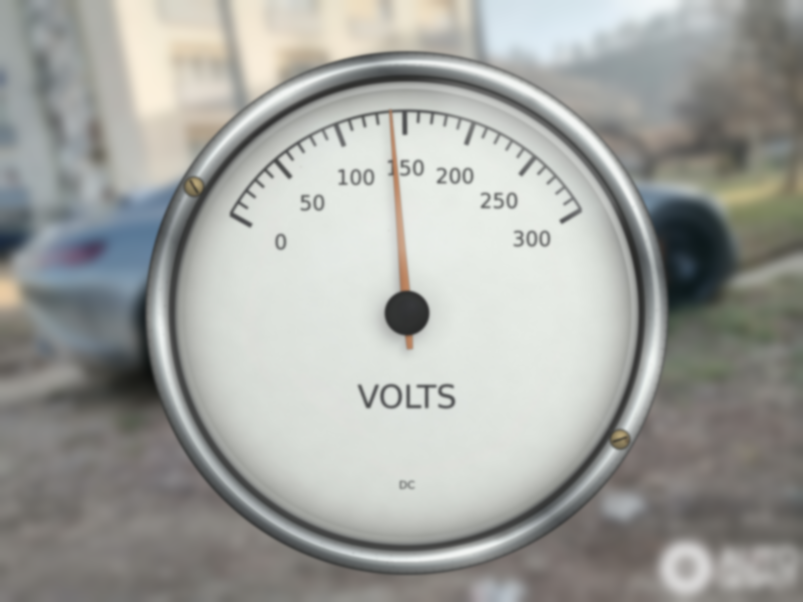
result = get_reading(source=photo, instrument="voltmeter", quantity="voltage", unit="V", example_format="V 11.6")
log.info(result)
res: V 140
